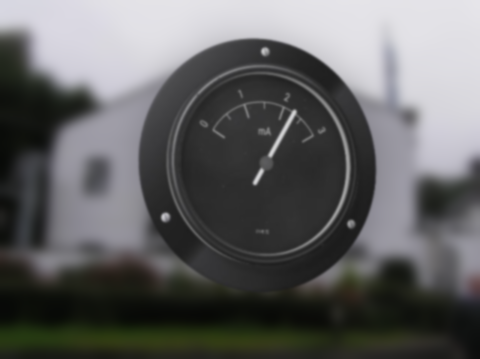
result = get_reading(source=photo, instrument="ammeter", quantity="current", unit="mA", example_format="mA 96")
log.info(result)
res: mA 2.25
